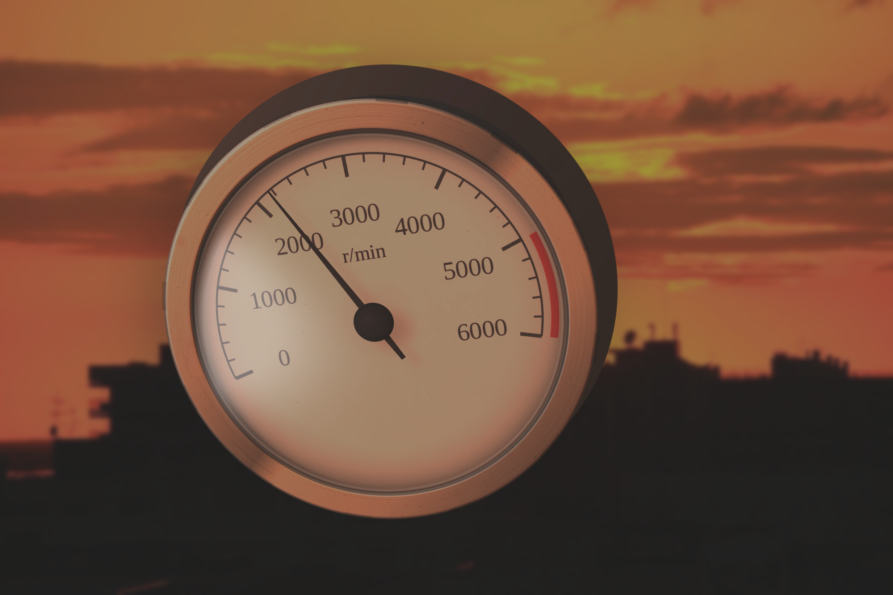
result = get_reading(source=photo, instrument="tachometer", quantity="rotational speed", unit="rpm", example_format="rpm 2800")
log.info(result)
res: rpm 2200
